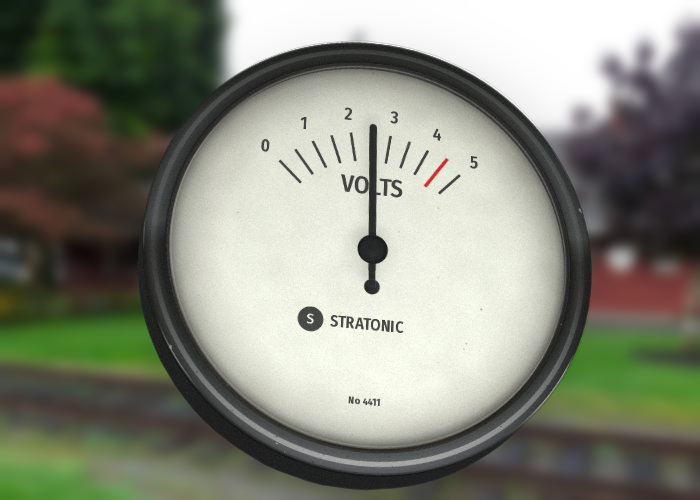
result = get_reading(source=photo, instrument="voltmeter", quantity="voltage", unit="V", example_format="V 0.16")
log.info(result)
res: V 2.5
